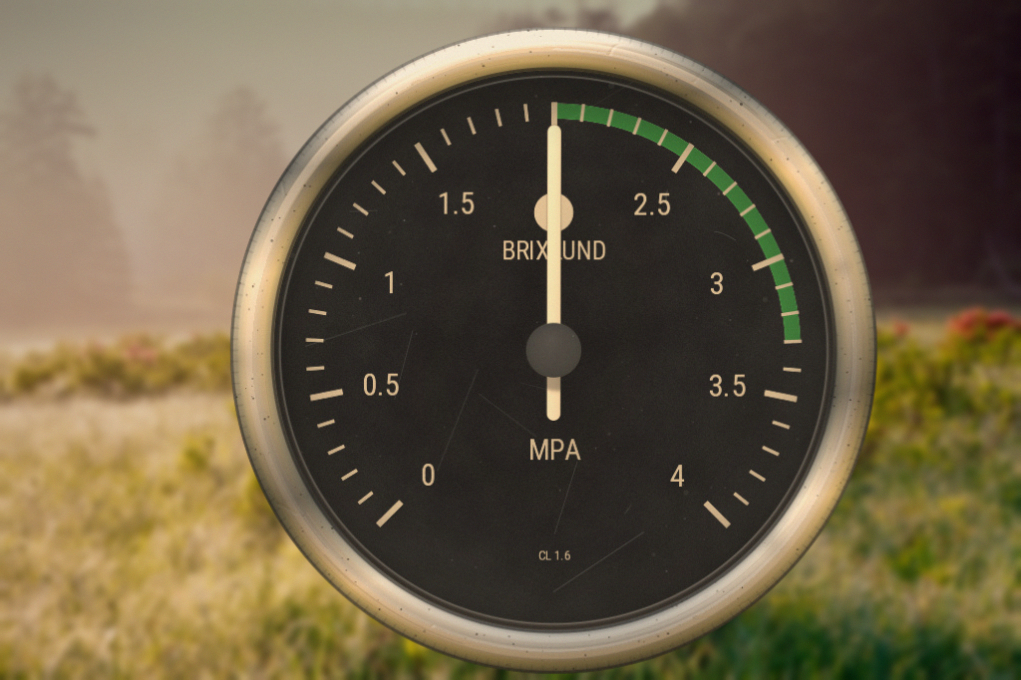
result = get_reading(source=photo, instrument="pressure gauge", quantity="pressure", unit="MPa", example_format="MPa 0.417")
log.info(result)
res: MPa 2
